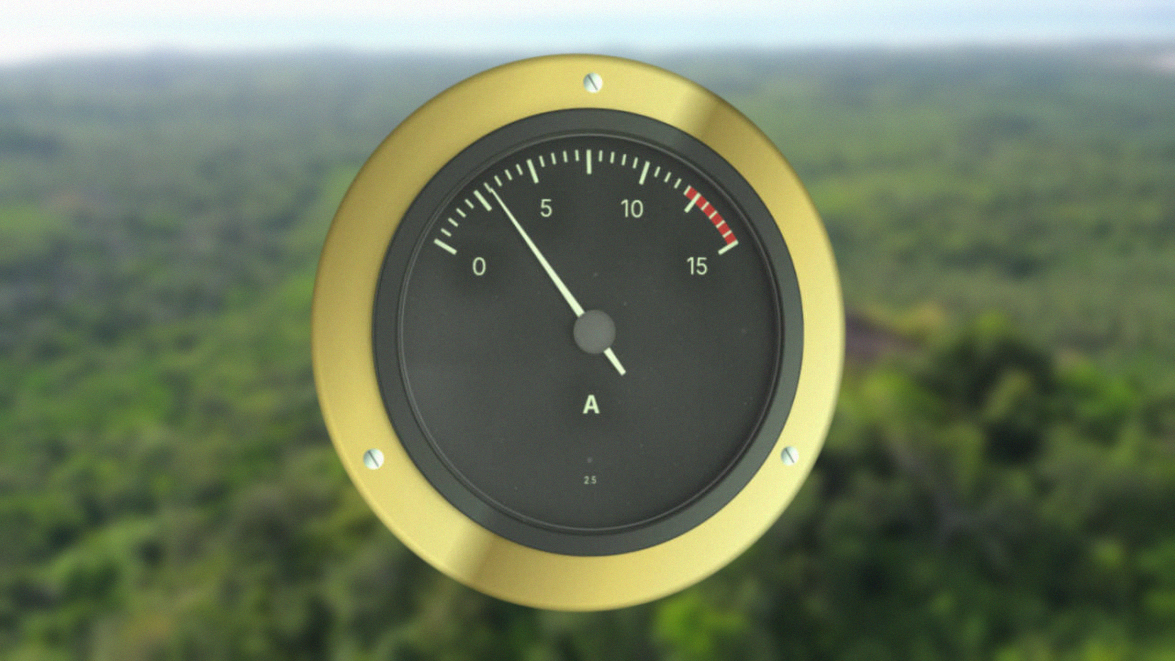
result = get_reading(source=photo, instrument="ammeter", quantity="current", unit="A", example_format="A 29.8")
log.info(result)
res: A 3
